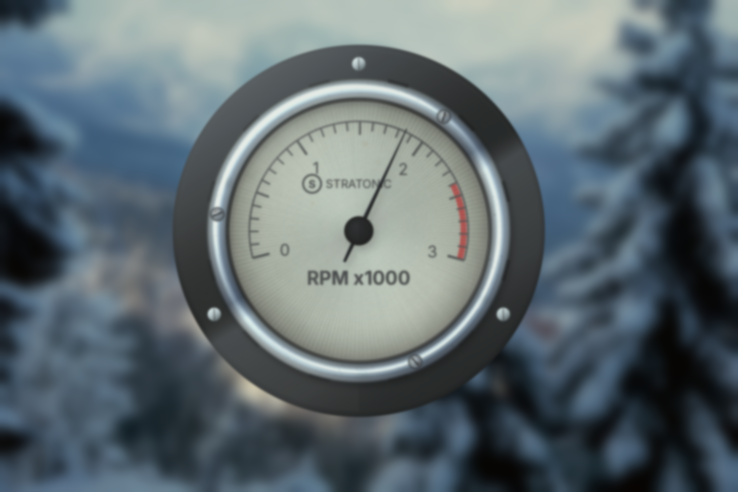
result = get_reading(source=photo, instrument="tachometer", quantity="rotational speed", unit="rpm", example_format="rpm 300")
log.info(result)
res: rpm 1850
